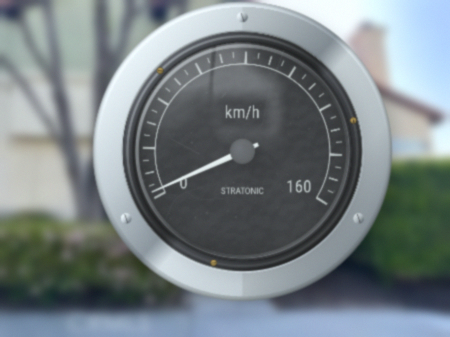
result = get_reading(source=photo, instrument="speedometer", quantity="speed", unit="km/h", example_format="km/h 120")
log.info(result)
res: km/h 2.5
